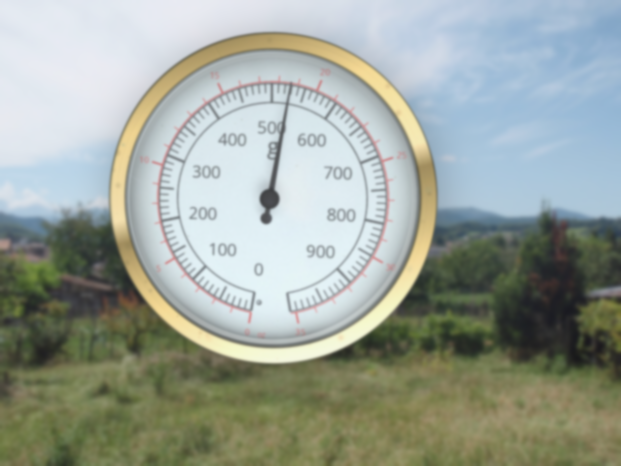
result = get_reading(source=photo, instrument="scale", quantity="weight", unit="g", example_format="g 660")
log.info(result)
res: g 530
